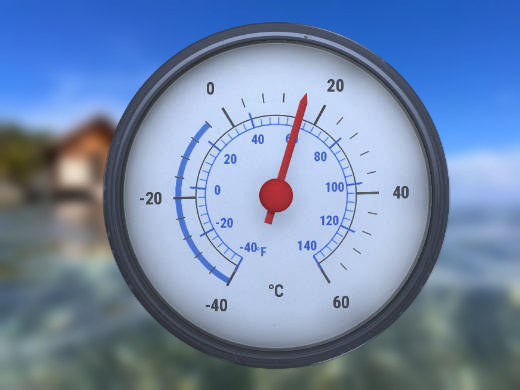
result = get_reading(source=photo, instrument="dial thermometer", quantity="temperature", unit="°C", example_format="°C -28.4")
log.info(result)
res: °C 16
